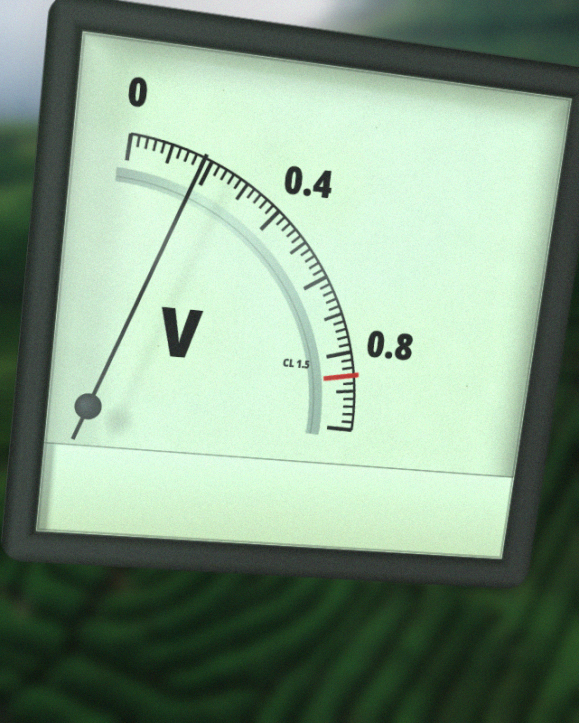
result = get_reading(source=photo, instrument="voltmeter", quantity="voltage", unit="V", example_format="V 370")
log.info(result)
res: V 0.18
